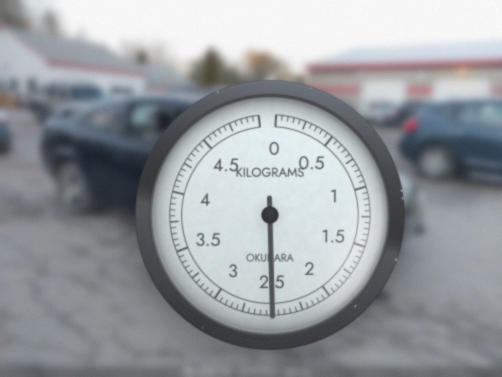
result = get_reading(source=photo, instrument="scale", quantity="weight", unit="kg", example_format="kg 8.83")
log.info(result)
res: kg 2.5
